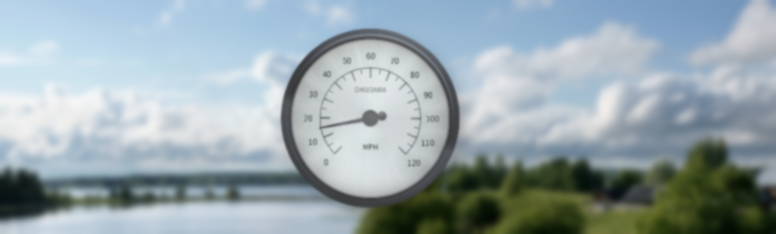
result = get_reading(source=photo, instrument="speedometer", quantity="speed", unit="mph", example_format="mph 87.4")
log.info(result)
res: mph 15
